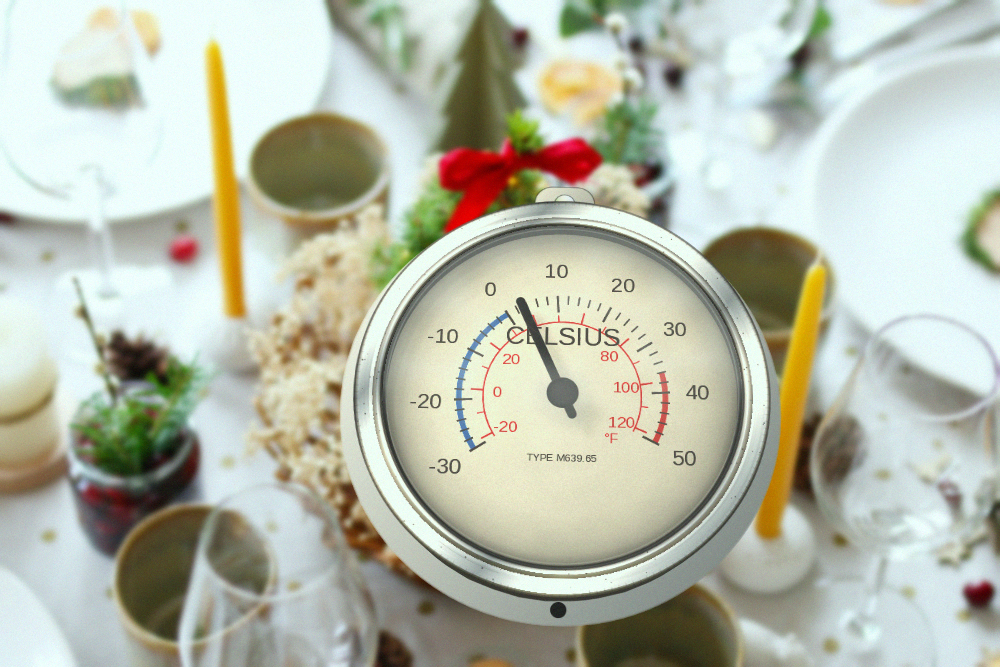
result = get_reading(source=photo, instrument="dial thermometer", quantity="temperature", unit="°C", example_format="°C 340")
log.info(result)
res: °C 3
